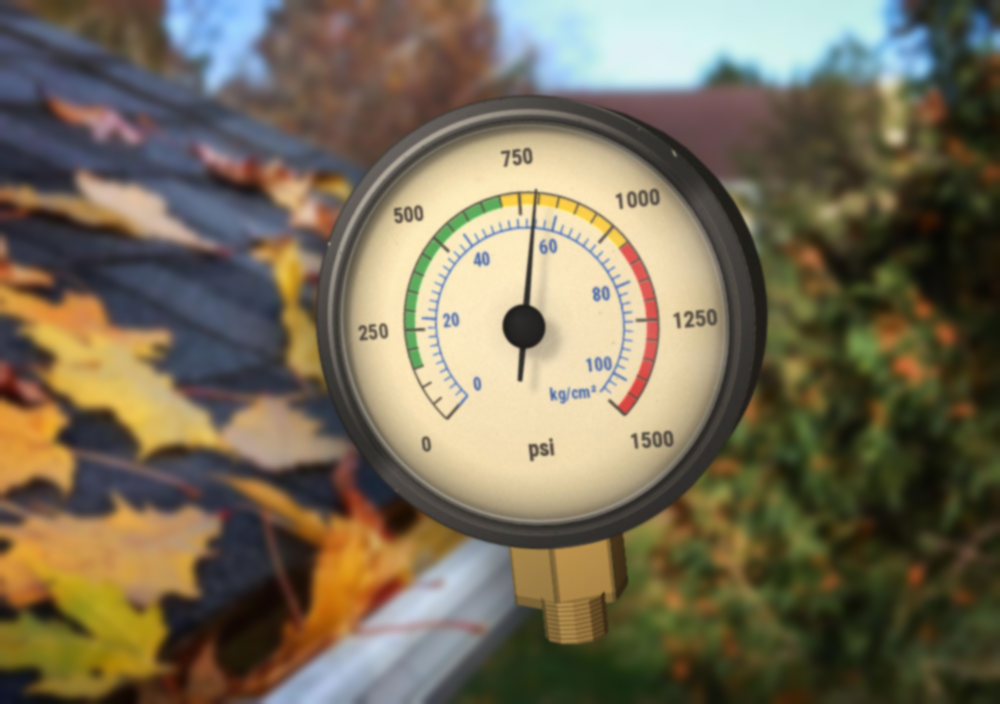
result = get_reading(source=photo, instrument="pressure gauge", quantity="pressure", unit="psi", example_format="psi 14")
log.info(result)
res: psi 800
